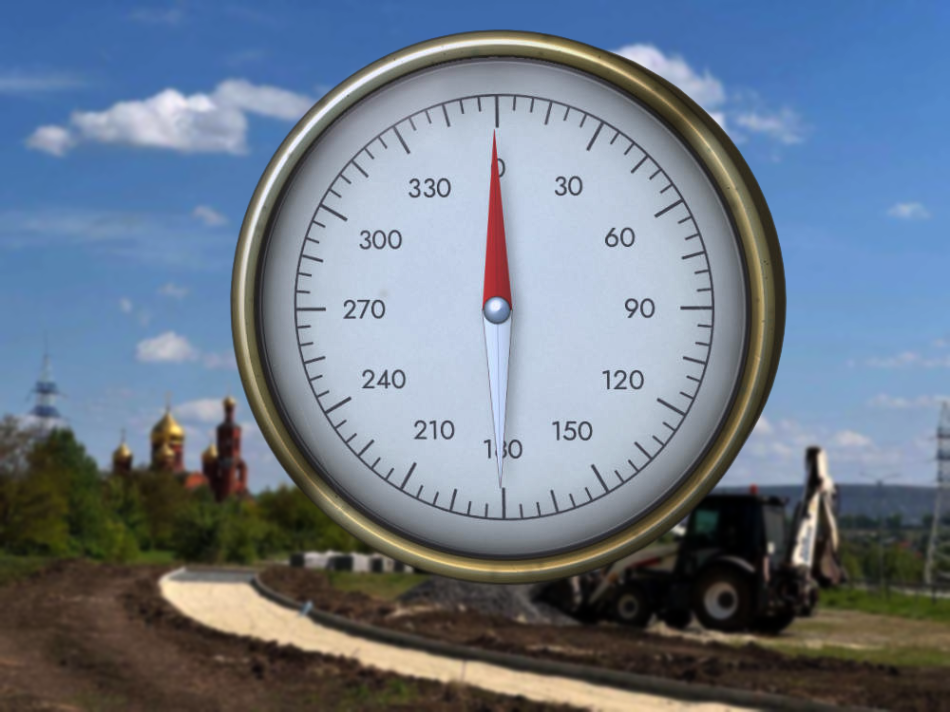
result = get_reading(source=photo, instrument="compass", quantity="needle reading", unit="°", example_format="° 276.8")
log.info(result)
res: ° 0
